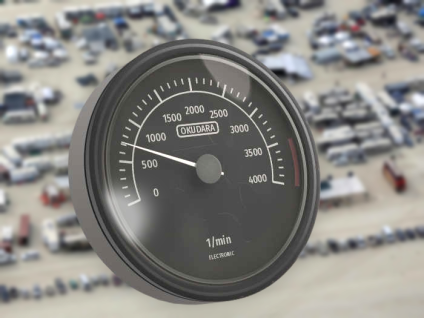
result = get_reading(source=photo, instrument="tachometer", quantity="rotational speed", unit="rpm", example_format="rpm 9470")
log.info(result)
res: rpm 700
